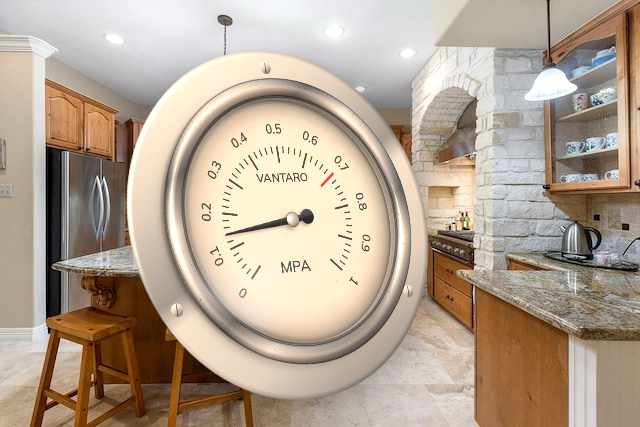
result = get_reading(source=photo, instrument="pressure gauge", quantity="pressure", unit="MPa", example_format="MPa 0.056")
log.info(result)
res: MPa 0.14
